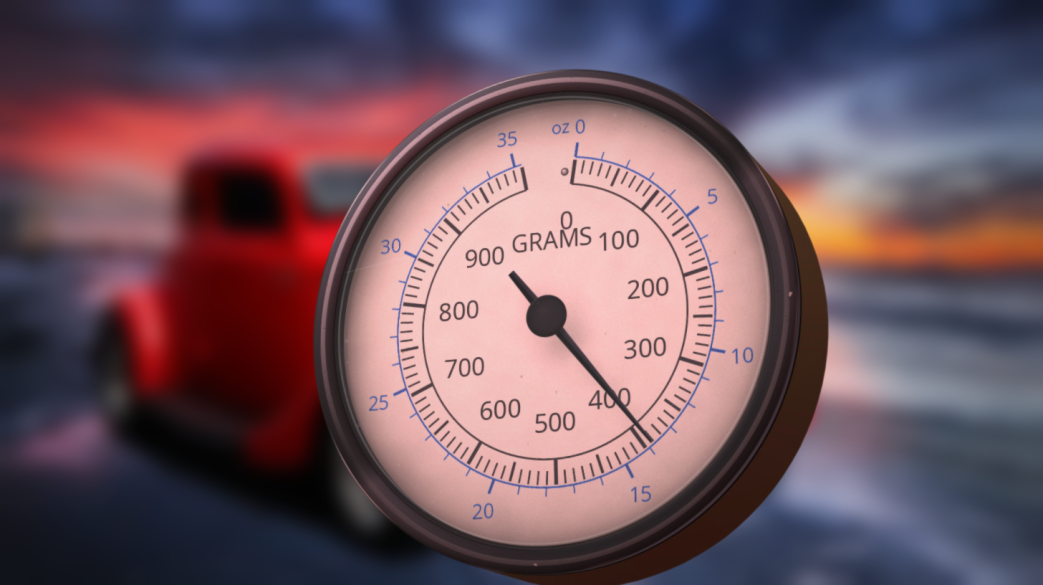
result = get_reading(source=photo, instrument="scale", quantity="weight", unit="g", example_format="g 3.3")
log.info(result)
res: g 390
